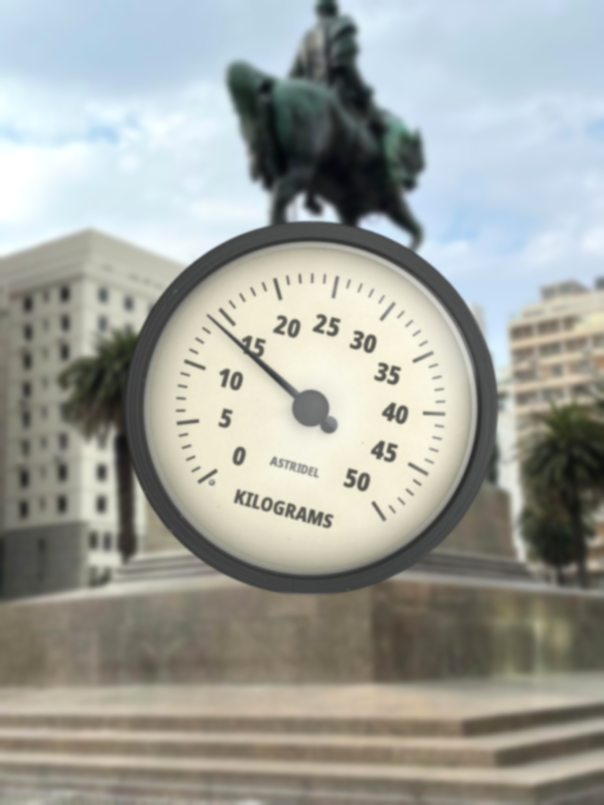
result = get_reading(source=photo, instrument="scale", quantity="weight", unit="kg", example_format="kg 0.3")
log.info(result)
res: kg 14
